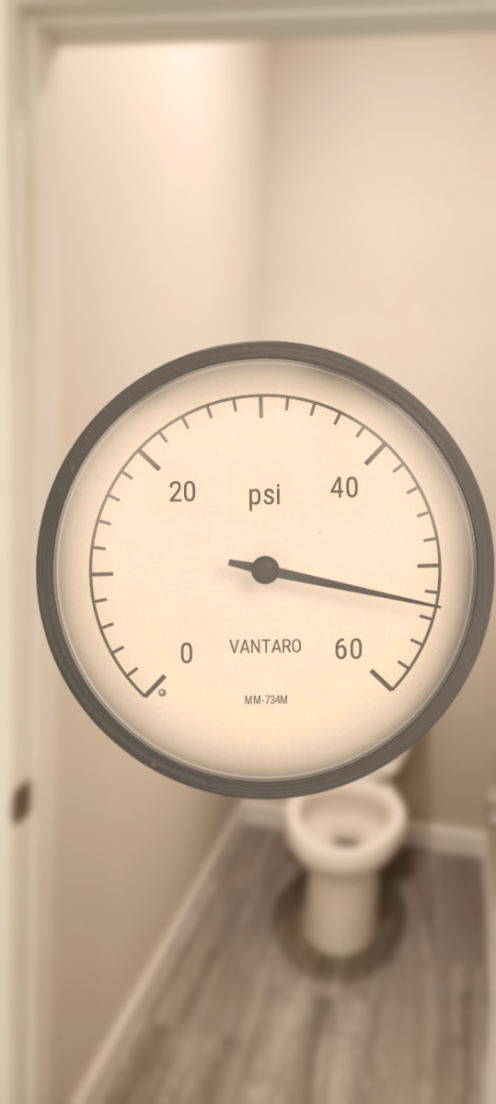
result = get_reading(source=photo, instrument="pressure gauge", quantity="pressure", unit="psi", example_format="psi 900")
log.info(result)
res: psi 53
